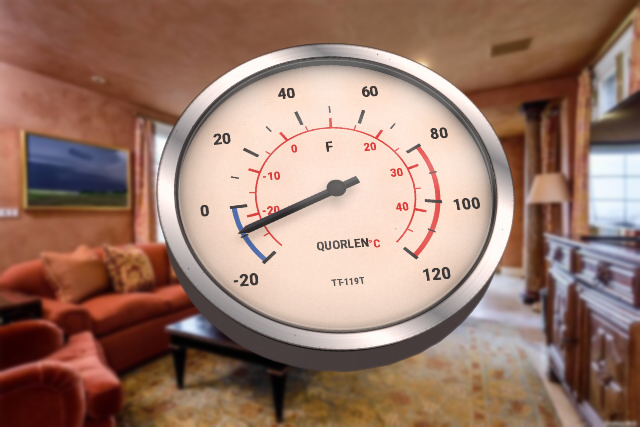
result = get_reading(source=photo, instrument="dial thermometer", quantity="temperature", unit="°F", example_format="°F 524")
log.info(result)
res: °F -10
